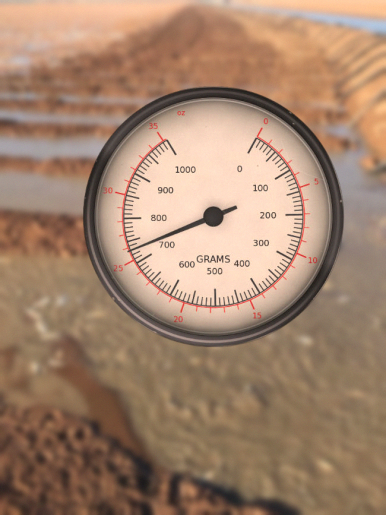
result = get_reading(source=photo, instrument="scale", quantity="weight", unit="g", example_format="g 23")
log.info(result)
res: g 730
